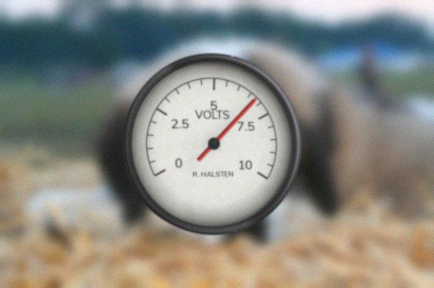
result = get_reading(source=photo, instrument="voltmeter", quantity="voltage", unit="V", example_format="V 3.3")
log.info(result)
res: V 6.75
